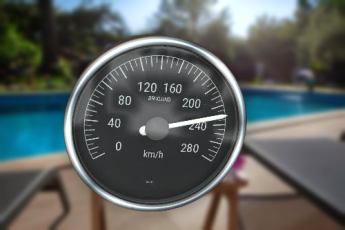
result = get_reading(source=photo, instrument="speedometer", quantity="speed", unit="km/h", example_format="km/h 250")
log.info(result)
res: km/h 230
